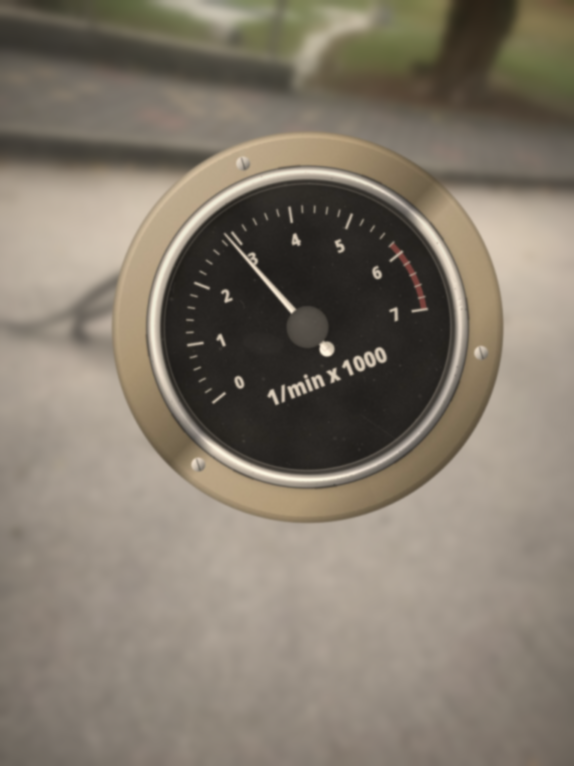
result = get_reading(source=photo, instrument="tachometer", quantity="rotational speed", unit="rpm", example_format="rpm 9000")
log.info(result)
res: rpm 2900
